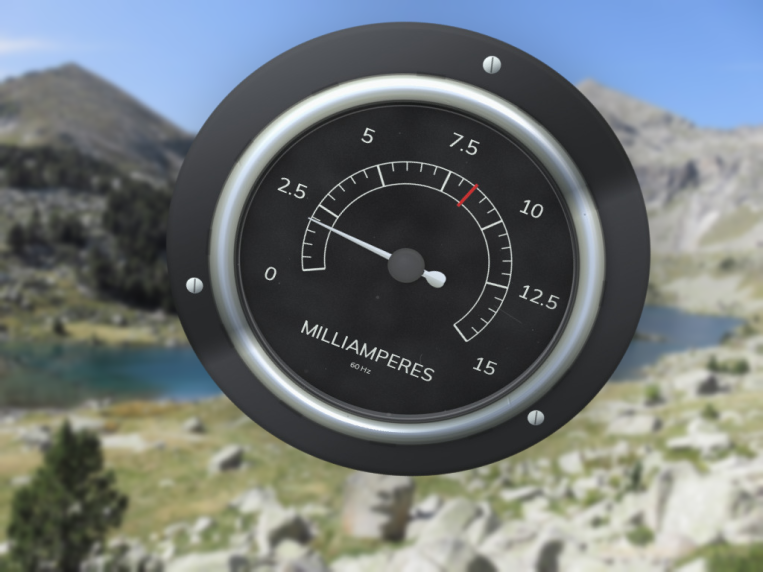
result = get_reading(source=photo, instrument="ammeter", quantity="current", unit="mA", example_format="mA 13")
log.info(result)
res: mA 2
